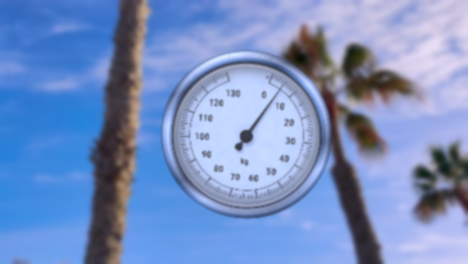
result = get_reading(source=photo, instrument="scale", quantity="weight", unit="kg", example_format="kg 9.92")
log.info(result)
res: kg 5
